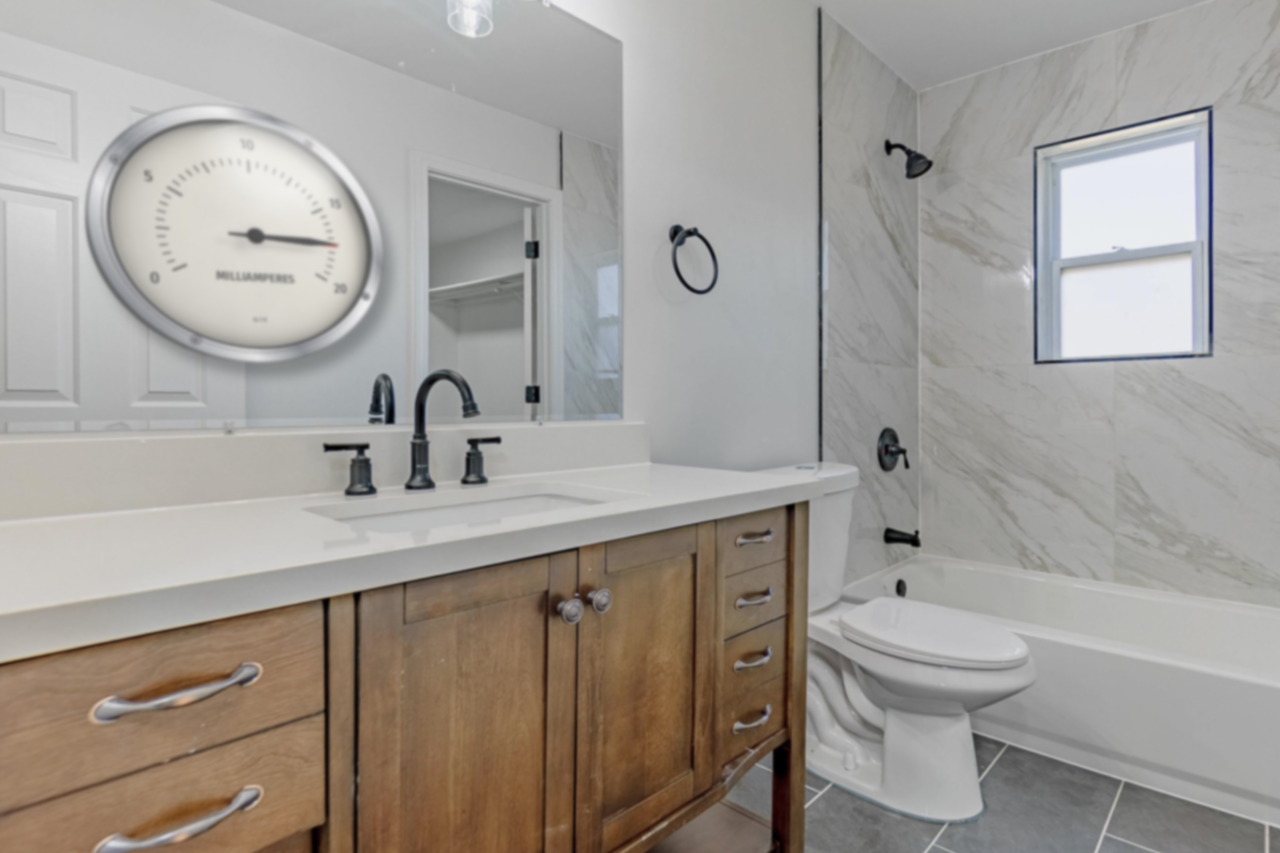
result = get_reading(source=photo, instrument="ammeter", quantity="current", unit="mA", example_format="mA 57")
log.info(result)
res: mA 17.5
